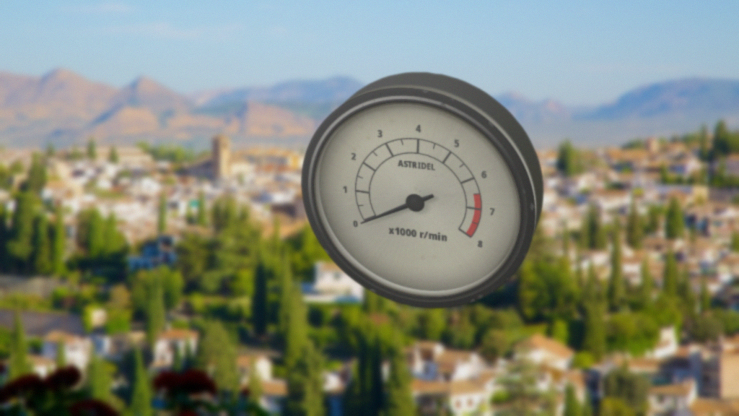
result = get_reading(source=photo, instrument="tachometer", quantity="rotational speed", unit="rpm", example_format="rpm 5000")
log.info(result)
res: rpm 0
